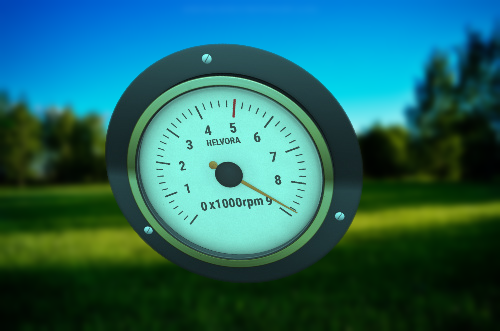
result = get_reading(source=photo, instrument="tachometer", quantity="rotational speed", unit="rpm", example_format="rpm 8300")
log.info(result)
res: rpm 8800
